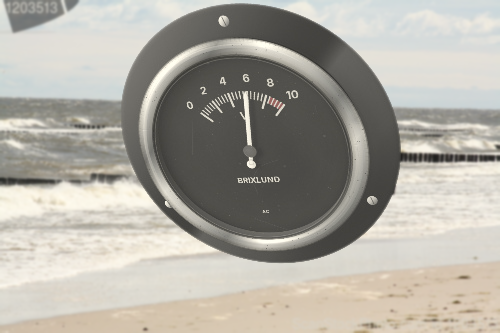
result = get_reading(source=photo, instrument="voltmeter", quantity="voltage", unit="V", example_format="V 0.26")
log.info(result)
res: V 6
